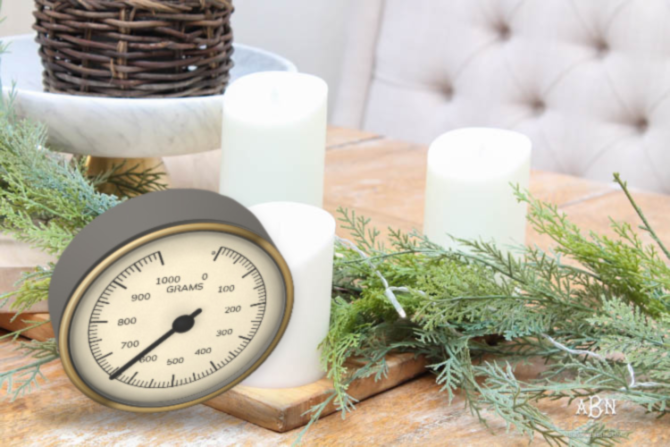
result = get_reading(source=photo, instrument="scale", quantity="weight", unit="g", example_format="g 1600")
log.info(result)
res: g 650
